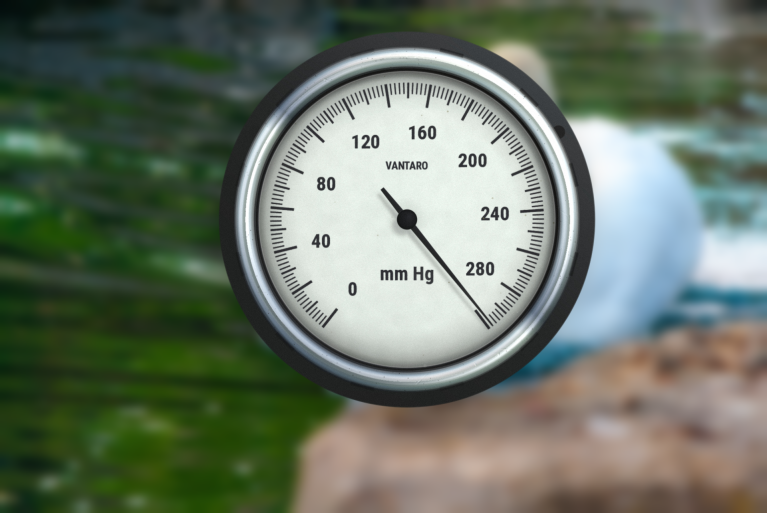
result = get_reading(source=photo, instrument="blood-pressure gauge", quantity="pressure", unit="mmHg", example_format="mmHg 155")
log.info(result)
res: mmHg 298
